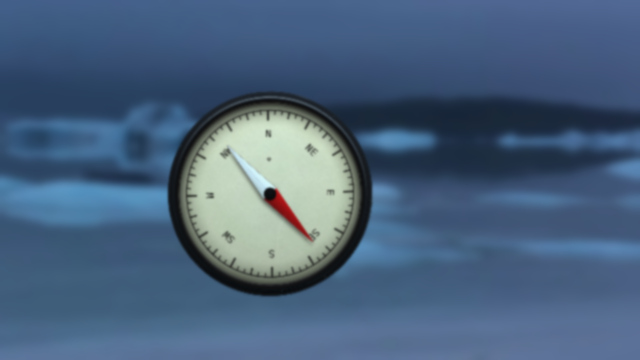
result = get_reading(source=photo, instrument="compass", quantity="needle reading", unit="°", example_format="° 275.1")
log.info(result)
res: ° 140
